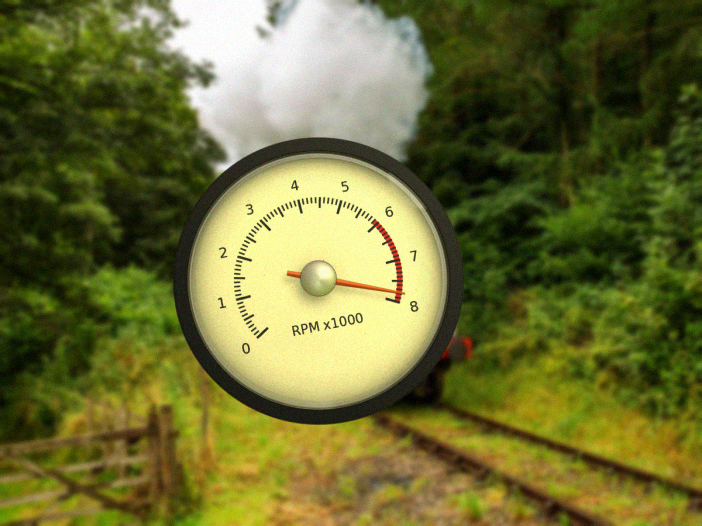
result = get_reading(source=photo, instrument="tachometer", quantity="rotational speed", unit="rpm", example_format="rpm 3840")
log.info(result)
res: rpm 7800
